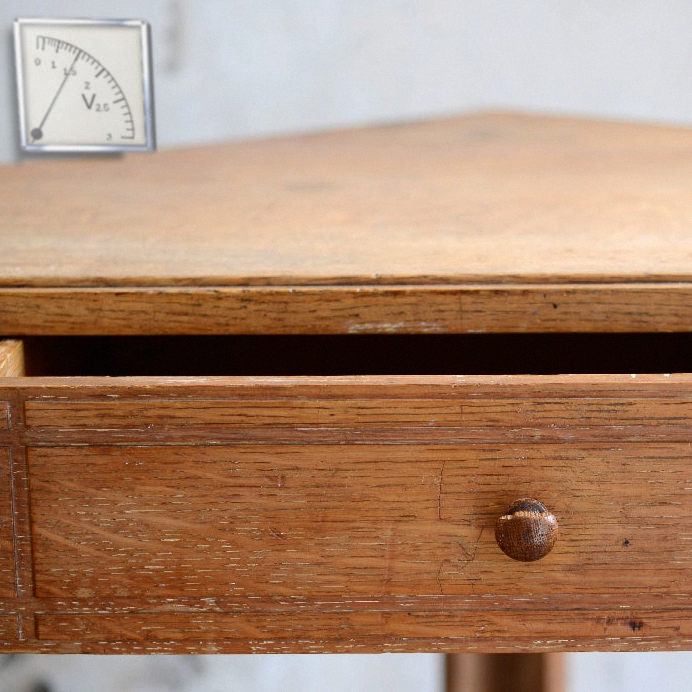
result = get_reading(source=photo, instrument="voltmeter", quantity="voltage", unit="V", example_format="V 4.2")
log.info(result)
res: V 1.5
